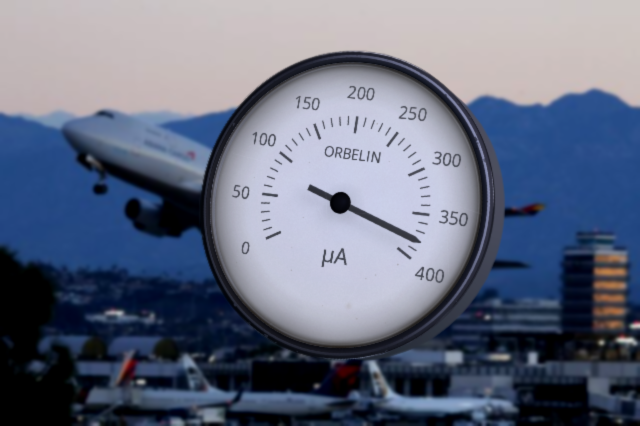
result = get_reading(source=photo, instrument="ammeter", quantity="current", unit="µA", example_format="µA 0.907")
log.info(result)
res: µA 380
